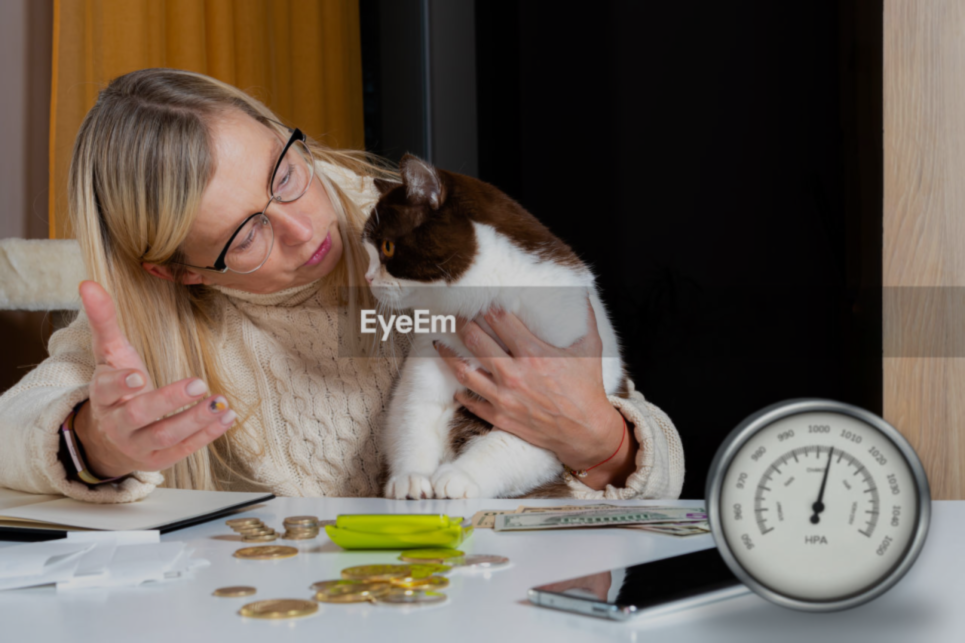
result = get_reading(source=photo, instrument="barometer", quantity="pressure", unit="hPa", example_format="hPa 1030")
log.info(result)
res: hPa 1005
